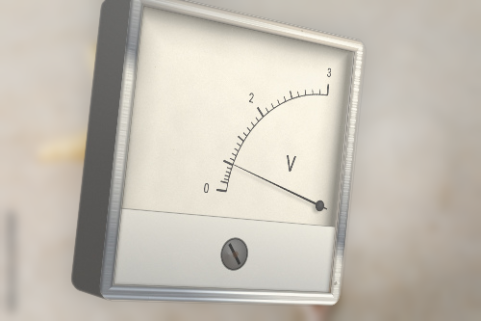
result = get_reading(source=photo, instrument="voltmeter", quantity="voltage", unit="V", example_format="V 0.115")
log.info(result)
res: V 1
